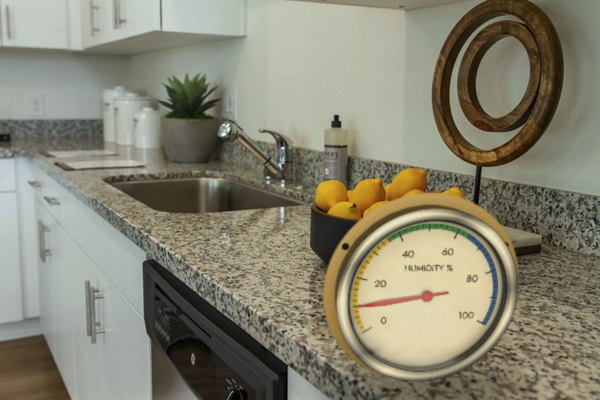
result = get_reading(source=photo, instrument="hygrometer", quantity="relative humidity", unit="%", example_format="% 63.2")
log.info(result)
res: % 10
